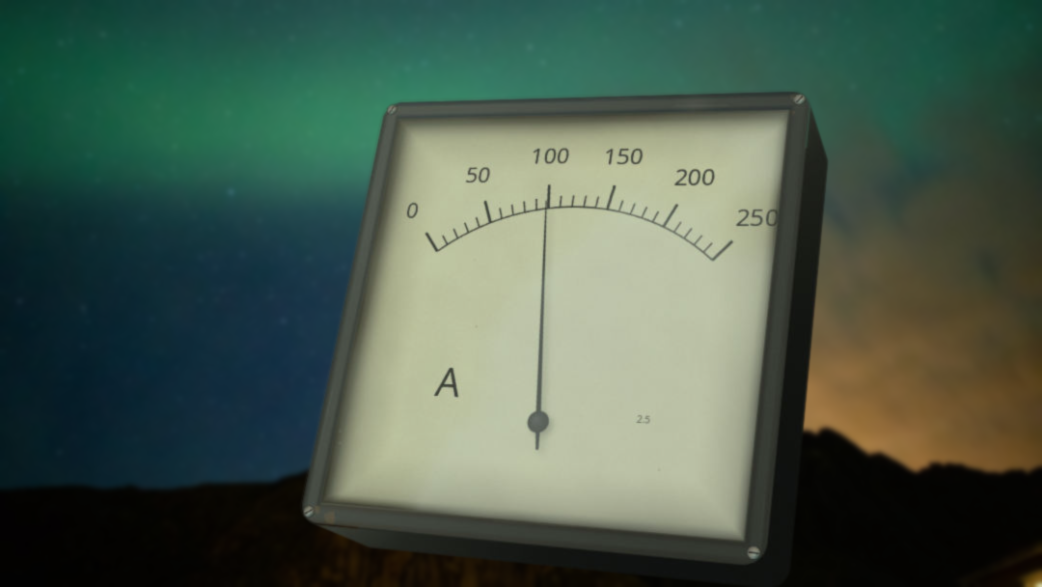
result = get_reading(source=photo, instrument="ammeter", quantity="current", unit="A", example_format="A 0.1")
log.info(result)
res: A 100
